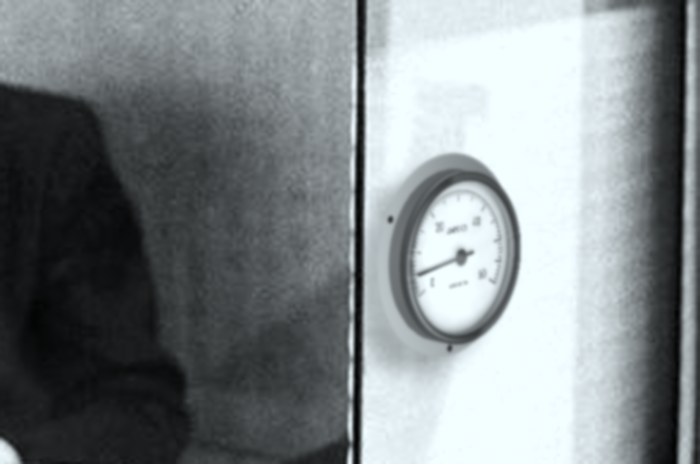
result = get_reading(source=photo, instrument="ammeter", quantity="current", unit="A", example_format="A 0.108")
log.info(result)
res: A 5
